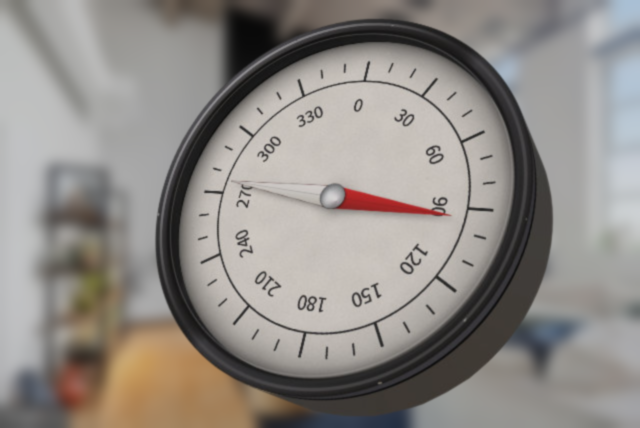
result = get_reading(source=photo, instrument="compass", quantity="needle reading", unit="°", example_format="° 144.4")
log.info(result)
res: ° 95
